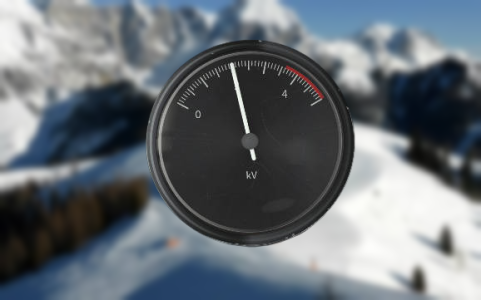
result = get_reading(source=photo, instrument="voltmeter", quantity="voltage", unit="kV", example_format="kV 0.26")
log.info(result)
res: kV 2
